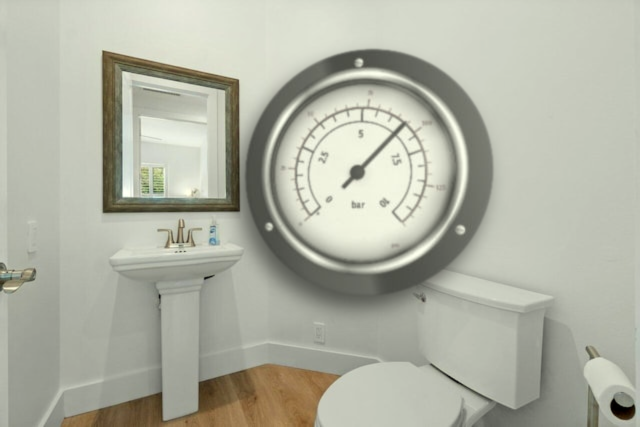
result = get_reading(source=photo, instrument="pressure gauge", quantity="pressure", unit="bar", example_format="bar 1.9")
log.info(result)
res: bar 6.5
